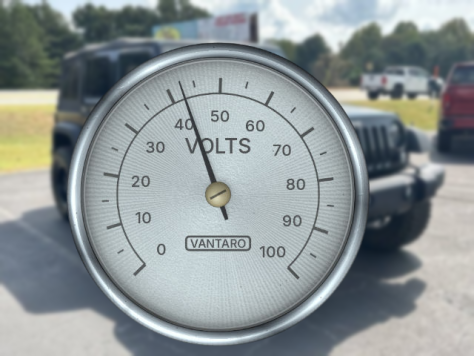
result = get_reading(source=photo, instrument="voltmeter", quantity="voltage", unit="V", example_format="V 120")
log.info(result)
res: V 42.5
